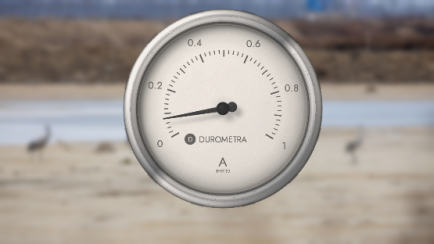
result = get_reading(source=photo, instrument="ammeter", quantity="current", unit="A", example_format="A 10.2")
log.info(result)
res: A 0.08
